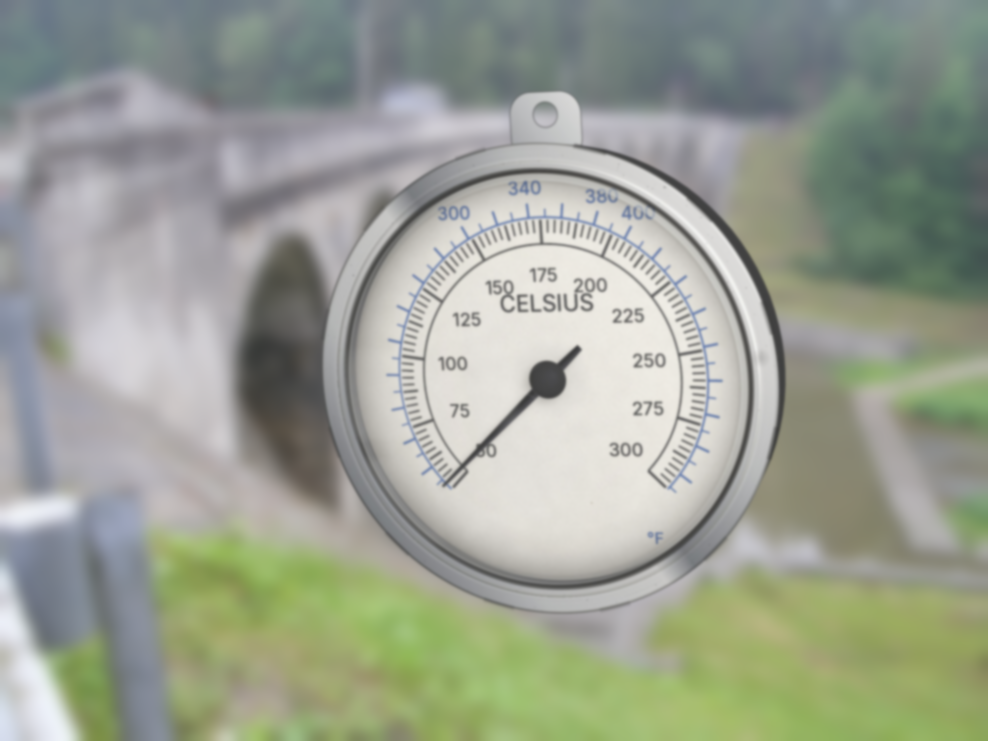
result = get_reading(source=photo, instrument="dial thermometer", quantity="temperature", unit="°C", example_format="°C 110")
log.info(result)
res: °C 52.5
